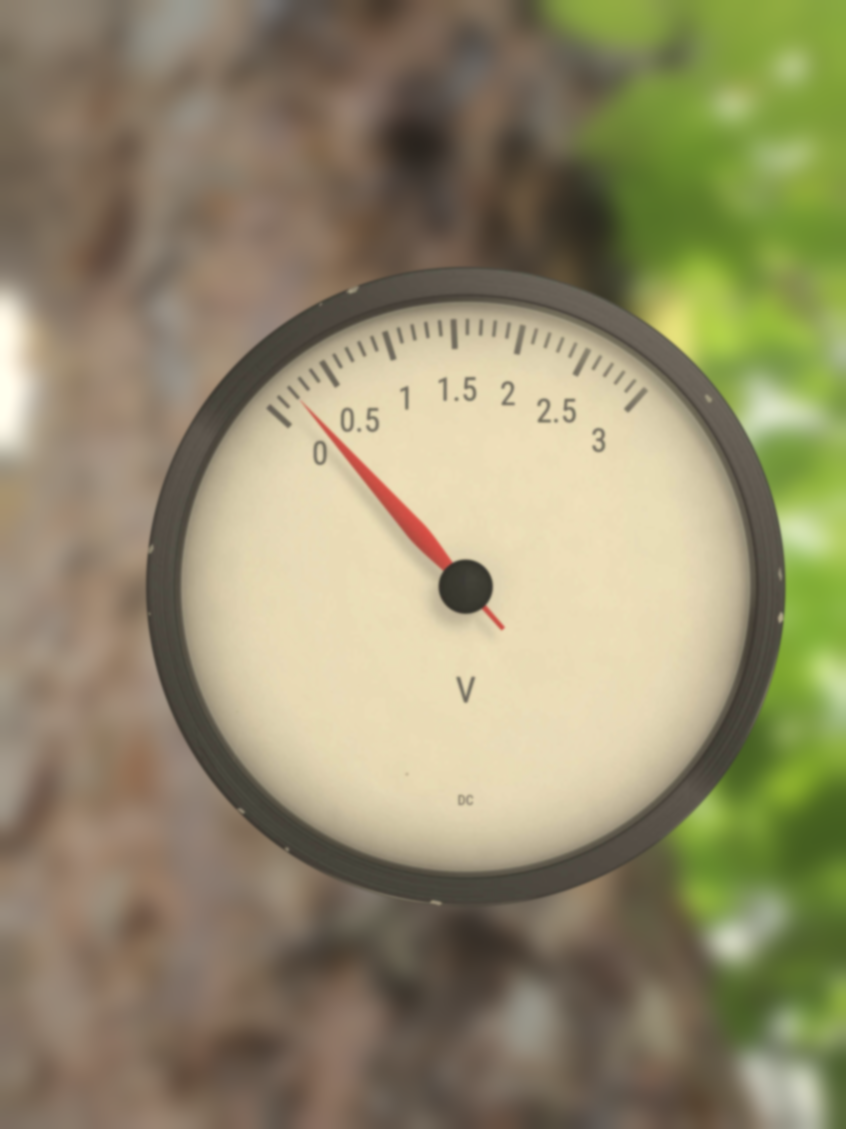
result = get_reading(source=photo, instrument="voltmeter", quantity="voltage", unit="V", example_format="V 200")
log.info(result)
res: V 0.2
